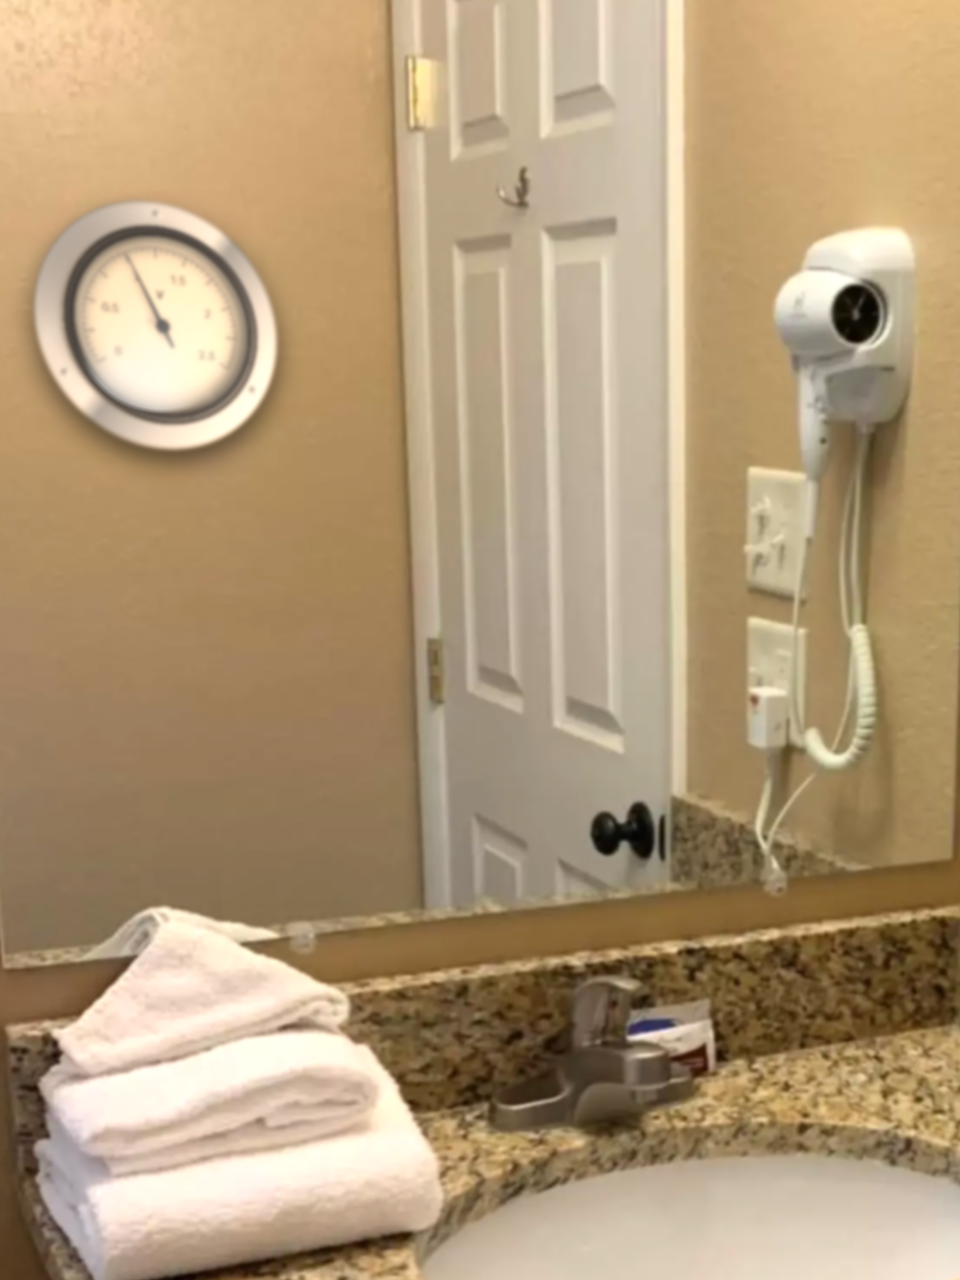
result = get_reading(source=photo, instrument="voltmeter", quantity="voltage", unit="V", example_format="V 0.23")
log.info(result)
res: V 1
